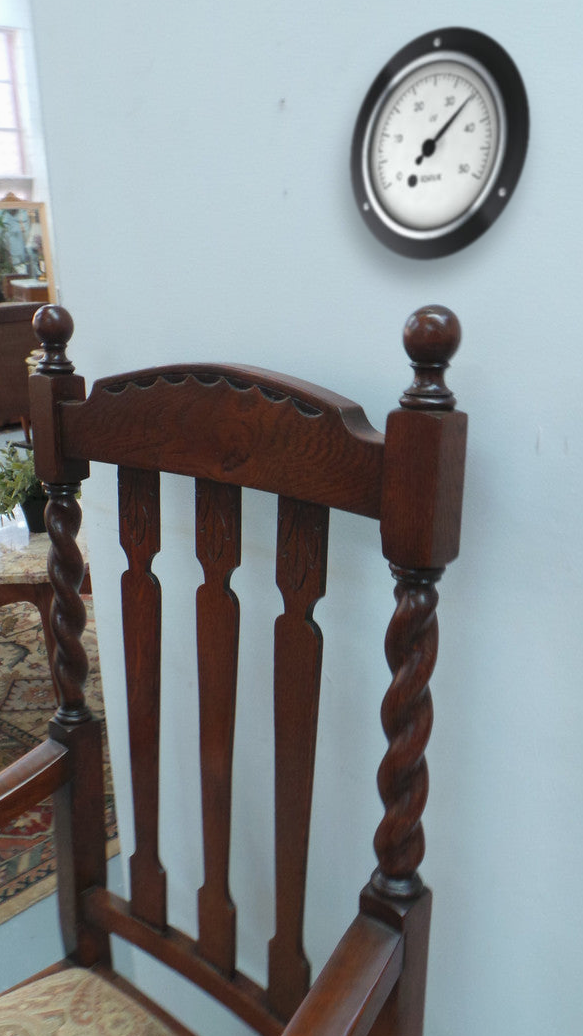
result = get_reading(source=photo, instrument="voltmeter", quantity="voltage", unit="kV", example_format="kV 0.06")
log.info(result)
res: kV 35
